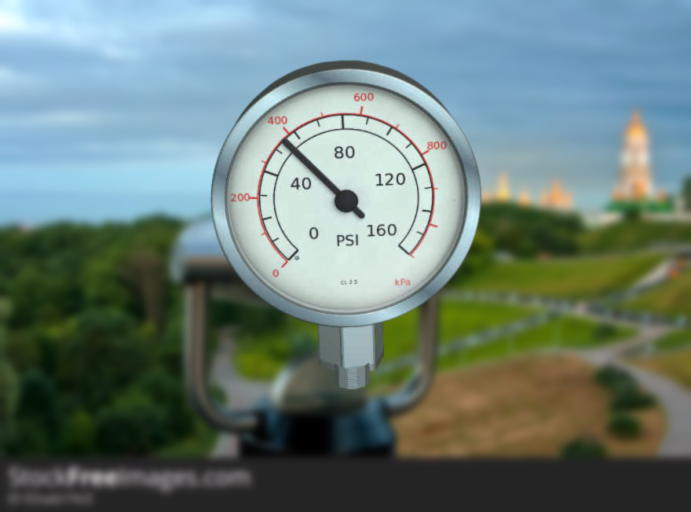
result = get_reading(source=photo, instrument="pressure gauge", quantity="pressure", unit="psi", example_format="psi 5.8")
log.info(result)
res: psi 55
